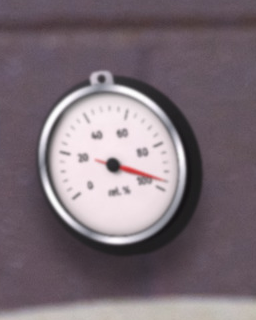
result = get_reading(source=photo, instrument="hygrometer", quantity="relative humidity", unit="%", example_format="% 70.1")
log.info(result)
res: % 96
